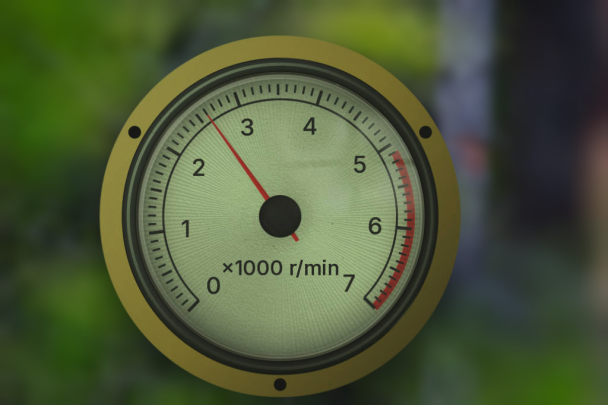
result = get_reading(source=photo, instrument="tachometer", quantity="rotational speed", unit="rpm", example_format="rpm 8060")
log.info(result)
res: rpm 2600
